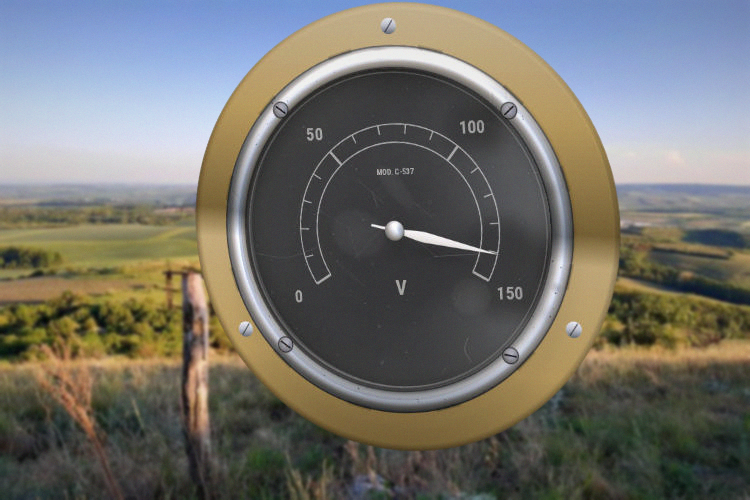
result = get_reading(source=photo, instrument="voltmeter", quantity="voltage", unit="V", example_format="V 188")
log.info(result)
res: V 140
